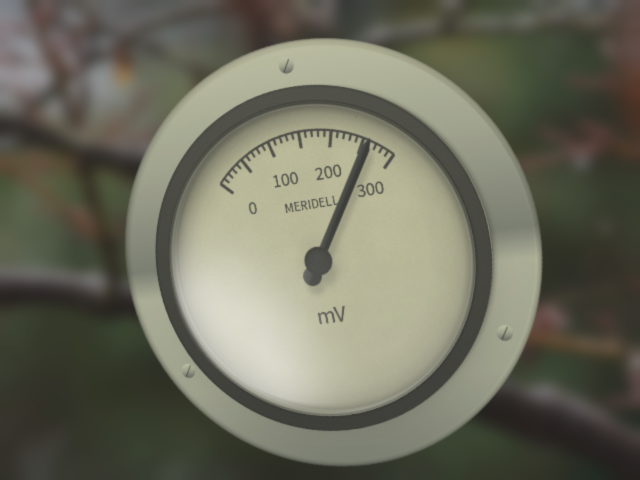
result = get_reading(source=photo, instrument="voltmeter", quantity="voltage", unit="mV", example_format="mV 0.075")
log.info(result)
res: mV 260
